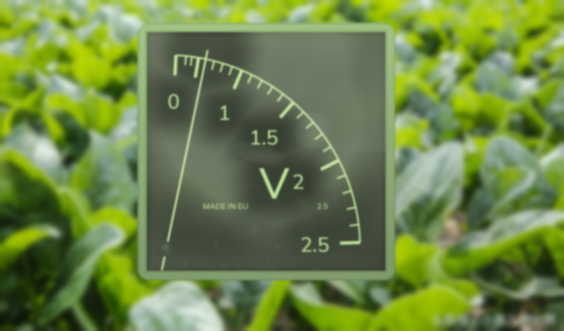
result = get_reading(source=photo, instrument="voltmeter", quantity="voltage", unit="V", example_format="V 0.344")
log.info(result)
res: V 0.6
